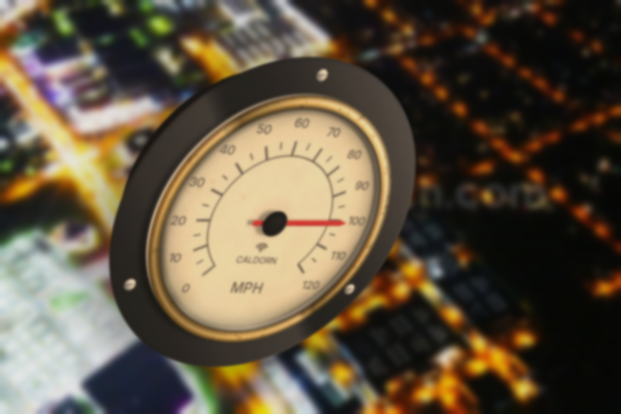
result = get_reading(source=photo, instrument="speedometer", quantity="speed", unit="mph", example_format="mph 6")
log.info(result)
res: mph 100
